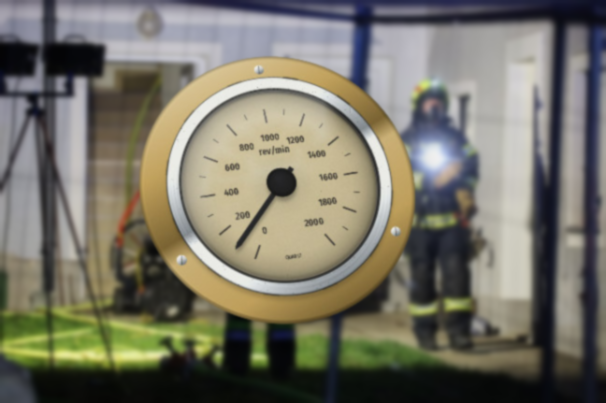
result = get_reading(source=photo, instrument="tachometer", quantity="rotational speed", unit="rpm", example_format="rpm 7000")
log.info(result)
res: rpm 100
